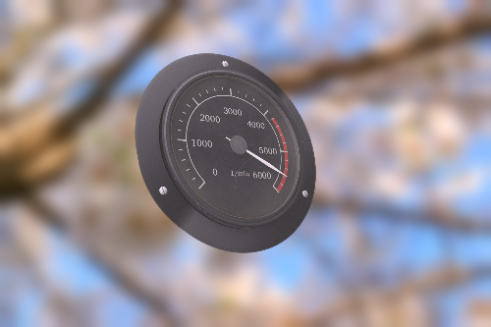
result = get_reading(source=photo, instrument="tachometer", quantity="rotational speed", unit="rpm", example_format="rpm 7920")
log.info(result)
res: rpm 5600
